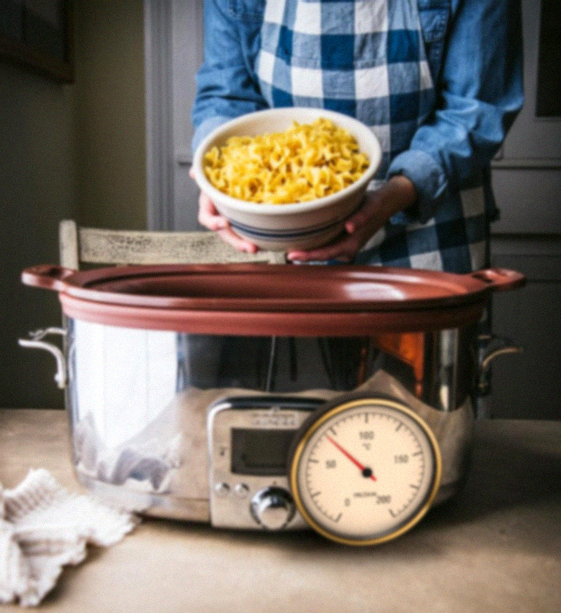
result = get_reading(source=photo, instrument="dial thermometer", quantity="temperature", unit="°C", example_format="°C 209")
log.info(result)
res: °C 70
